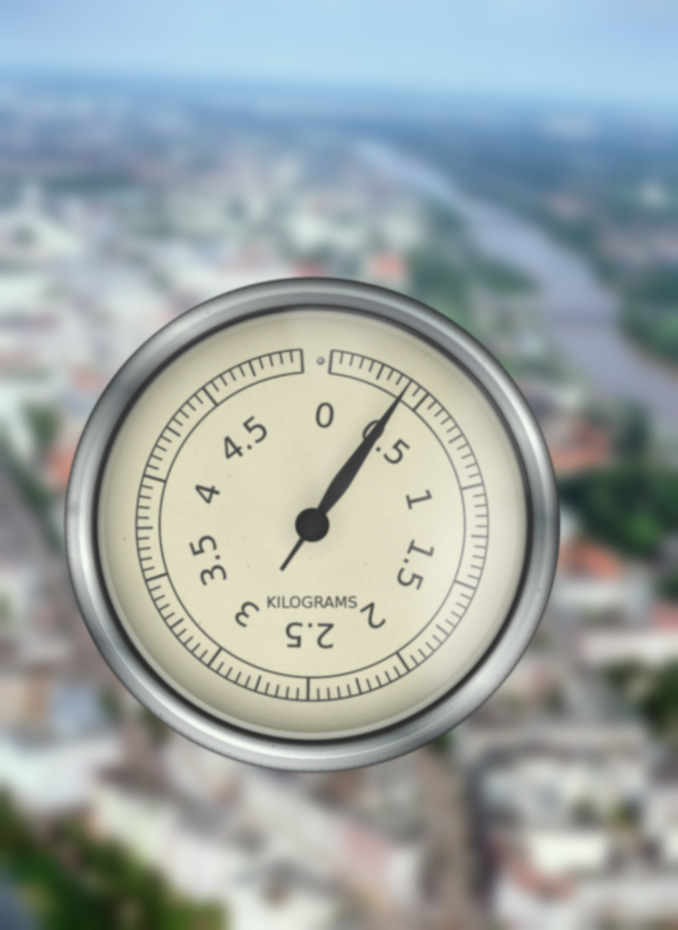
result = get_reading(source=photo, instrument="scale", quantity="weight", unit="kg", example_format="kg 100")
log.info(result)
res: kg 0.4
